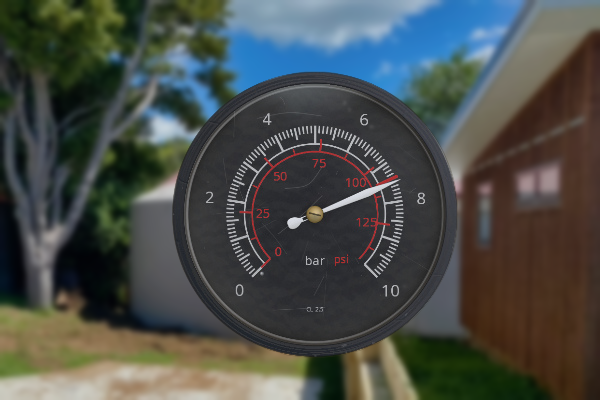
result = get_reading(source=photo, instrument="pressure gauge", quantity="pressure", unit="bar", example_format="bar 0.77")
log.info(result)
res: bar 7.5
